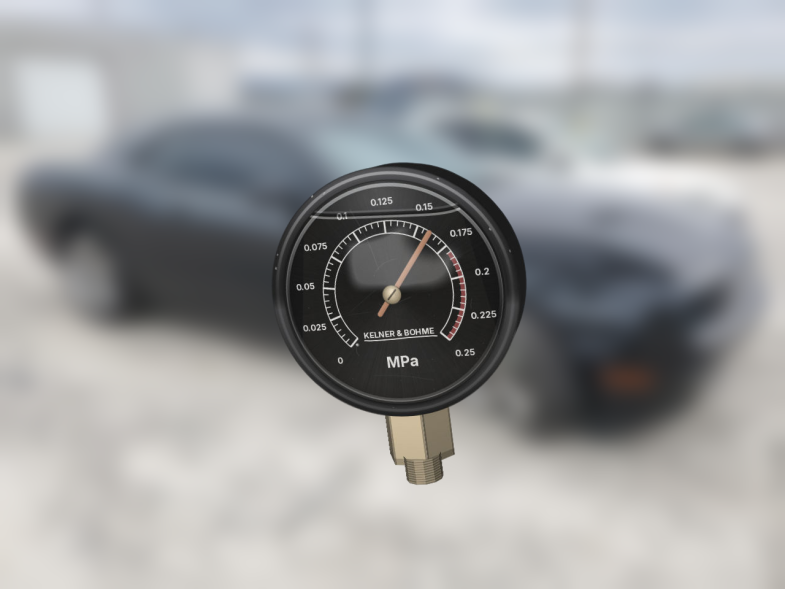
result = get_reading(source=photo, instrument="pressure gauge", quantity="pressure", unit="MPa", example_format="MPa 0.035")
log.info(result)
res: MPa 0.16
